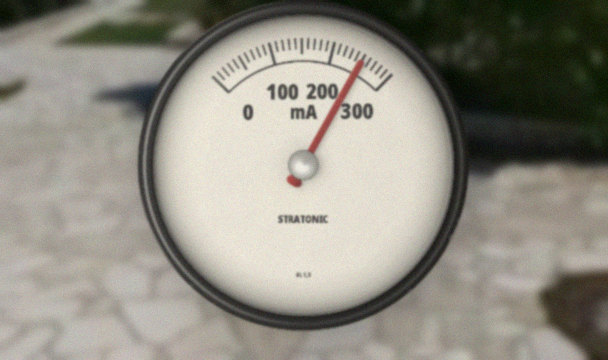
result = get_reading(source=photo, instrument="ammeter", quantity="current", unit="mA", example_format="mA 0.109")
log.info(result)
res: mA 250
